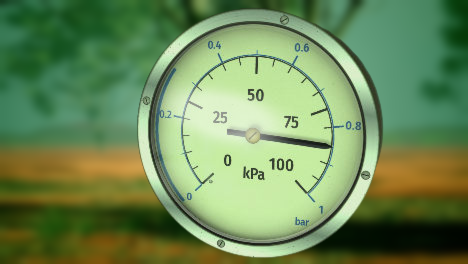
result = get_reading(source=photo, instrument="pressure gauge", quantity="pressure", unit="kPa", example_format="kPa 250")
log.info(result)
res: kPa 85
